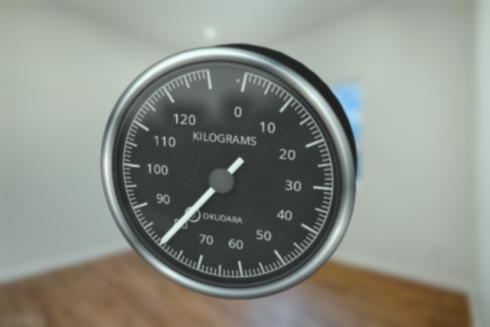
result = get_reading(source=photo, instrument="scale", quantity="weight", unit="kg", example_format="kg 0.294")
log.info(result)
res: kg 80
